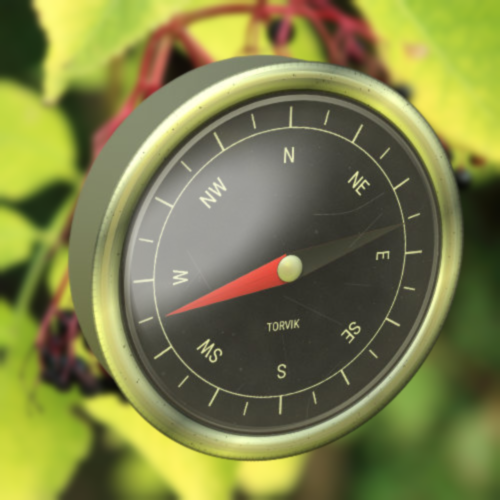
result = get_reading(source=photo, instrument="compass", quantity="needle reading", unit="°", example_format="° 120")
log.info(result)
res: ° 255
